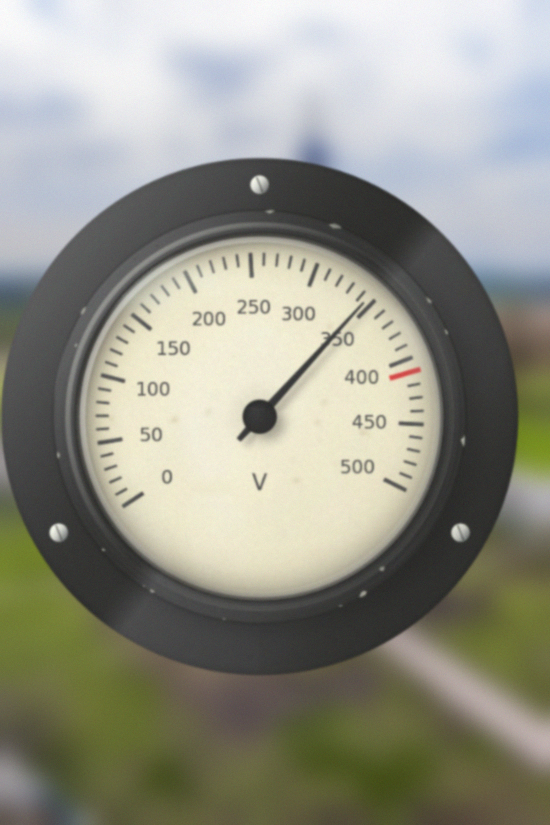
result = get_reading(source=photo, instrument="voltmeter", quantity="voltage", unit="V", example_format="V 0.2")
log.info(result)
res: V 345
